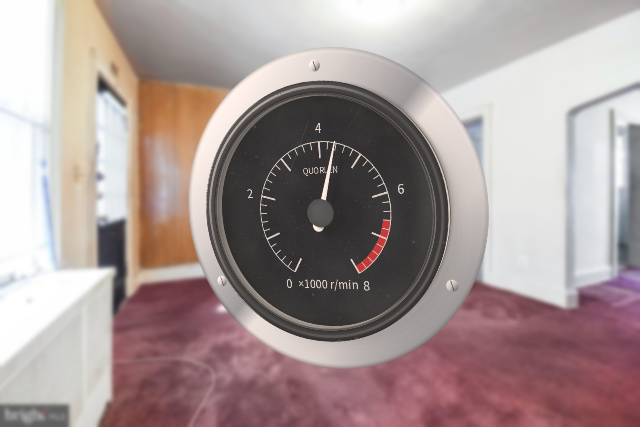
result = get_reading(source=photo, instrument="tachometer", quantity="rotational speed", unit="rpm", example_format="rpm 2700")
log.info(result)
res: rpm 4400
